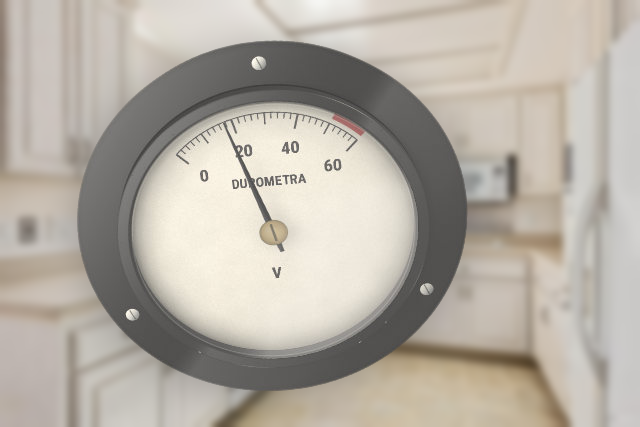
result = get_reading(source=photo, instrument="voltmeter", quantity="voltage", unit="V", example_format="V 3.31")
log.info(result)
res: V 18
